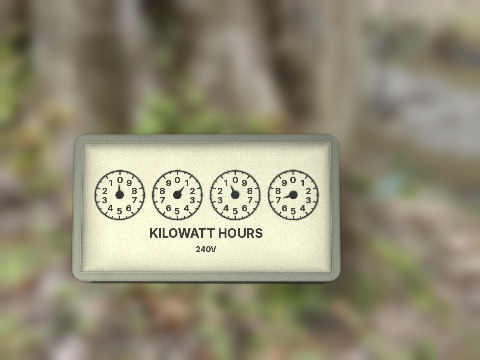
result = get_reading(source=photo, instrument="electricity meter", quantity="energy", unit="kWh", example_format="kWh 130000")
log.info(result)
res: kWh 107
